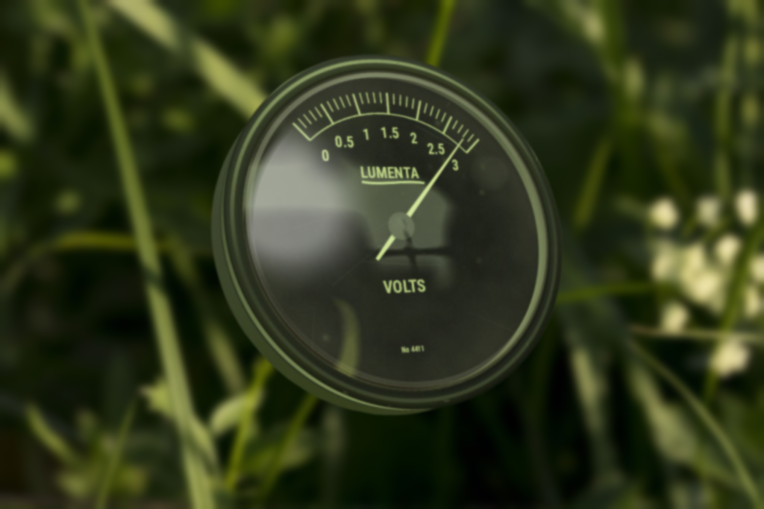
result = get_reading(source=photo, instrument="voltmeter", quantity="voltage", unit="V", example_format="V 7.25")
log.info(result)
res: V 2.8
